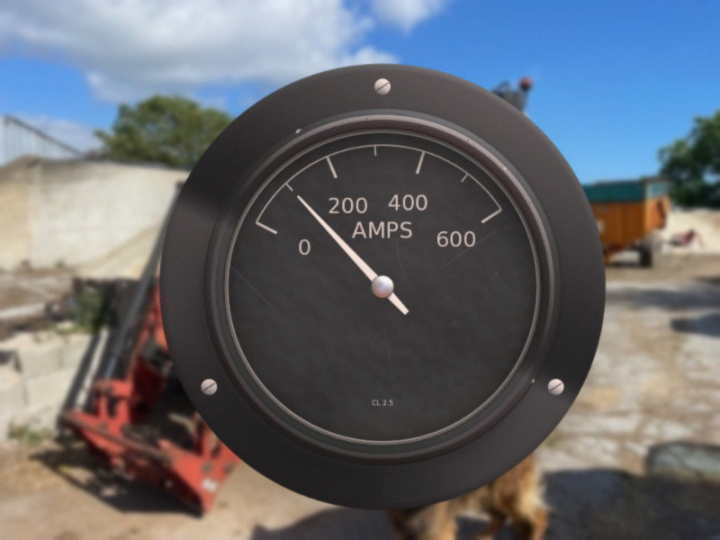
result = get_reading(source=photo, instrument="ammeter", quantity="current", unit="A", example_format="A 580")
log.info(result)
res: A 100
